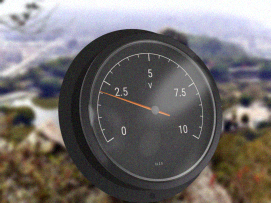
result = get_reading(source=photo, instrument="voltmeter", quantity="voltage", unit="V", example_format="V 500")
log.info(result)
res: V 2
